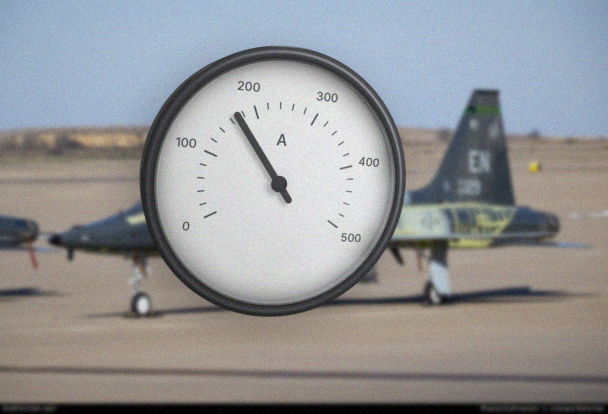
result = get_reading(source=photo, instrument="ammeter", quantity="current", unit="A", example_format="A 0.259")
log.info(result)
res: A 170
